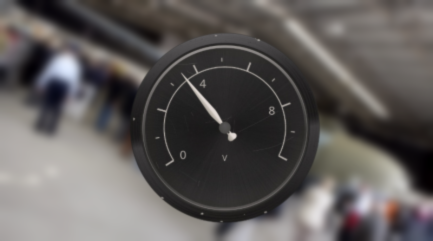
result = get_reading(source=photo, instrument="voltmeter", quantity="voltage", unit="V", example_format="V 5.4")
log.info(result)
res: V 3.5
